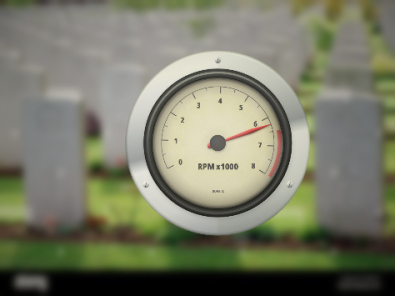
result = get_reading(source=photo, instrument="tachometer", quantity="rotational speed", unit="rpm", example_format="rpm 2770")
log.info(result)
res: rpm 6250
